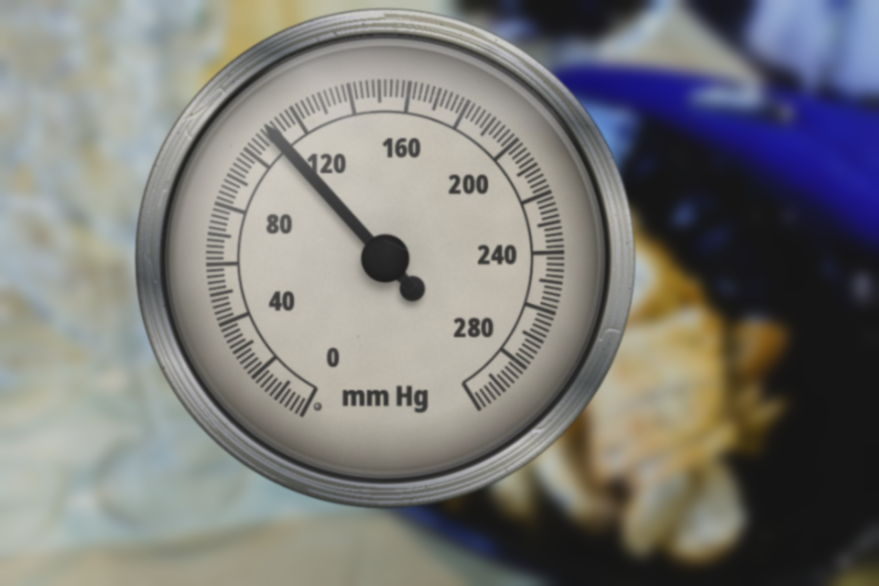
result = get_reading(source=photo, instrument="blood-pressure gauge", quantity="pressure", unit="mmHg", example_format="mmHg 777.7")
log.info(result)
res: mmHg 110
